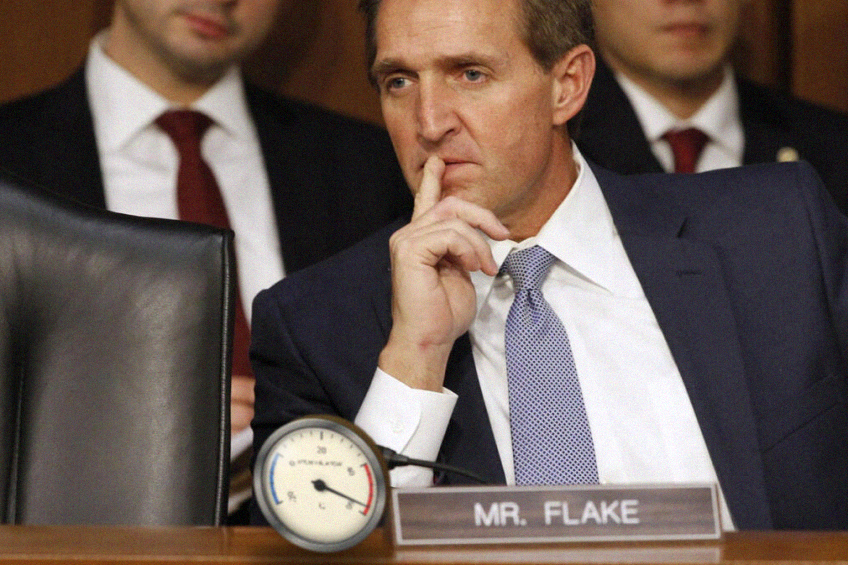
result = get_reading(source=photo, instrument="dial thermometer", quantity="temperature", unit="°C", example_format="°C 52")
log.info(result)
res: °C 56
